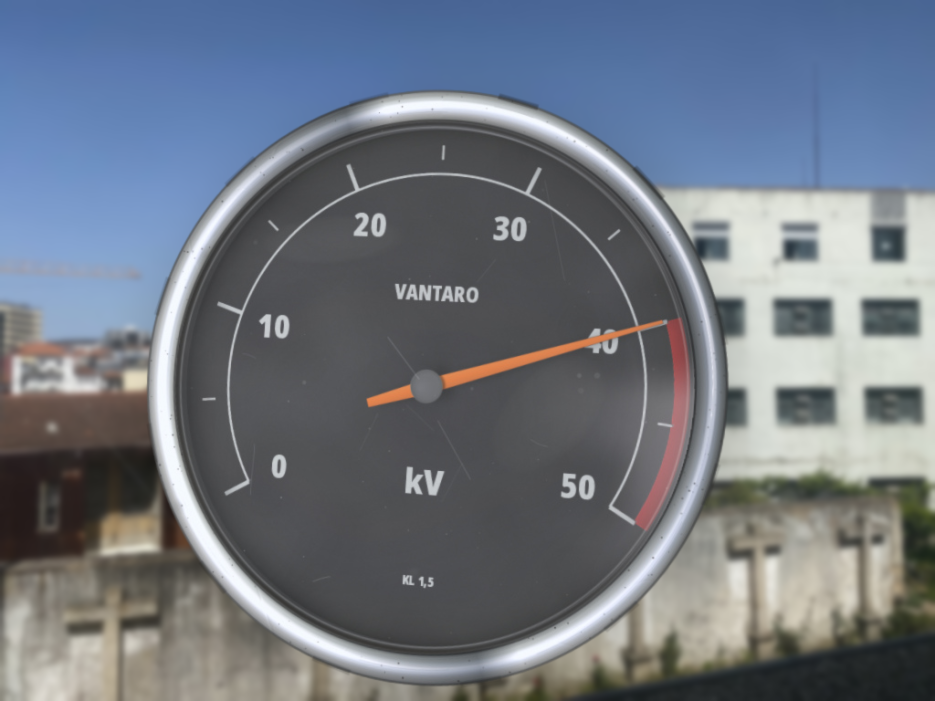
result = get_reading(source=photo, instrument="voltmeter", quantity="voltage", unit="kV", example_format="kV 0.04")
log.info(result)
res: kV 40
